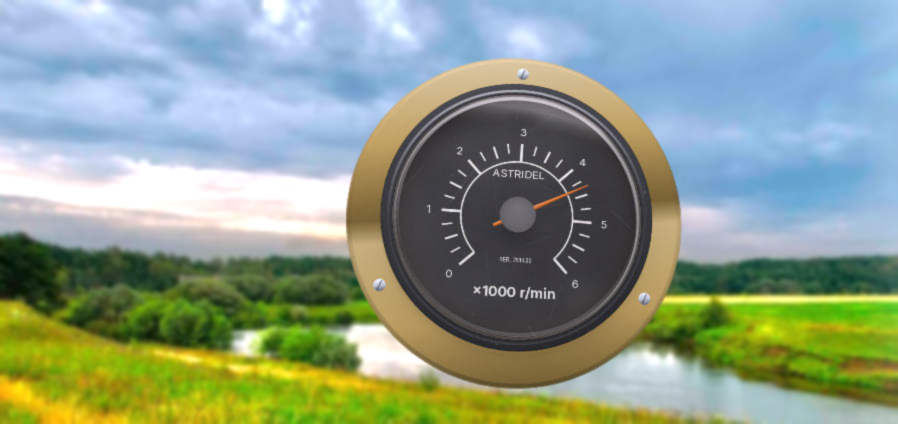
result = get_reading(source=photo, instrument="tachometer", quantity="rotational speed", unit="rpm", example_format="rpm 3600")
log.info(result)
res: rpm 4375
